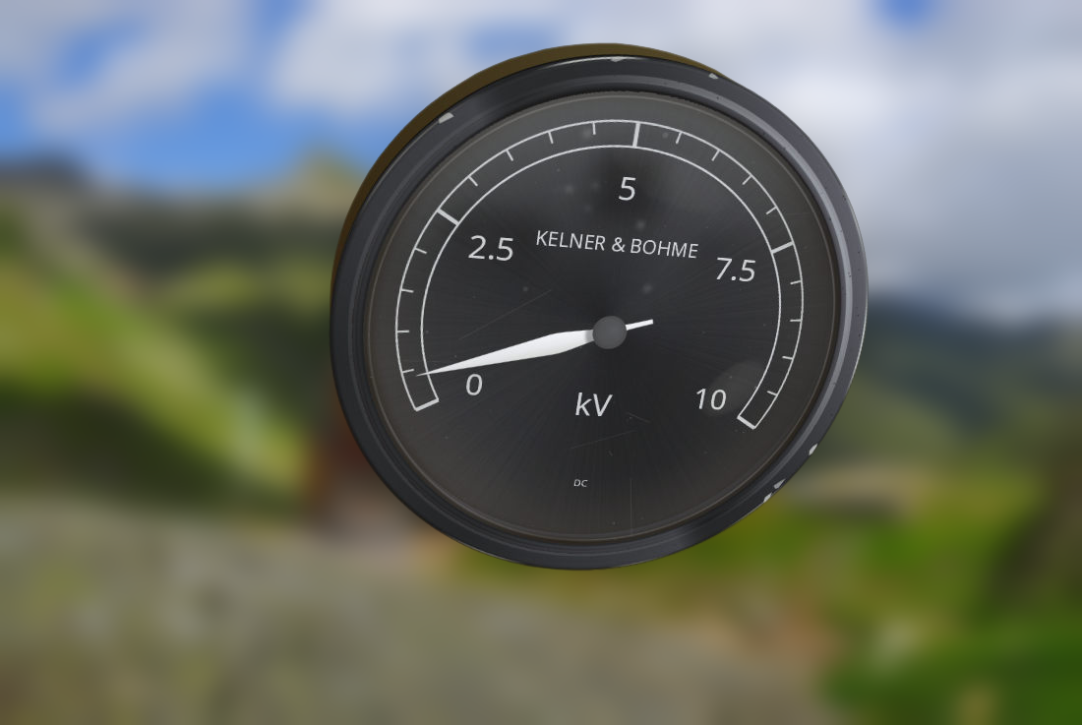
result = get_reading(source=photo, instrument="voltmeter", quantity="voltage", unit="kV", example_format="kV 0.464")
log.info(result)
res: kV 0.5
